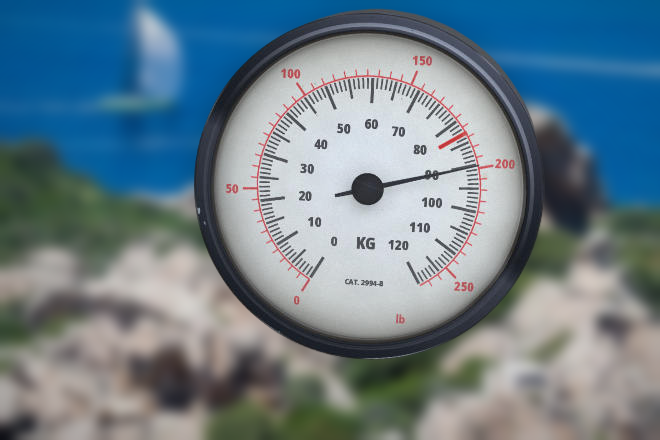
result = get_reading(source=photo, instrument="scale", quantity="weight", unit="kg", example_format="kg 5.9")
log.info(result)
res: kg 90
